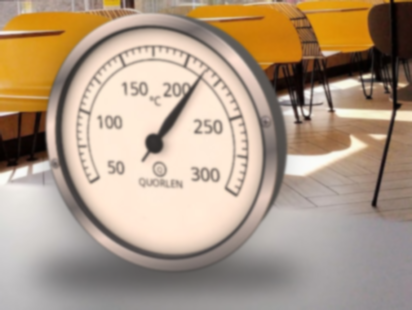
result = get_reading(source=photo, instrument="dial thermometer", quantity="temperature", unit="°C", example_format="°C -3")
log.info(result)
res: °C 215
